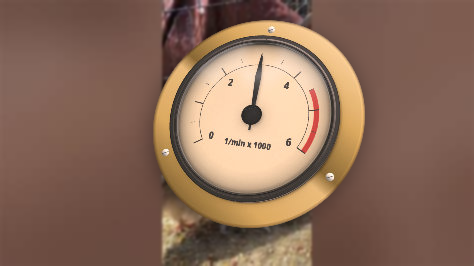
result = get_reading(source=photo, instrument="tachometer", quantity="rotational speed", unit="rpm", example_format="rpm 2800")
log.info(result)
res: rpm 3000
